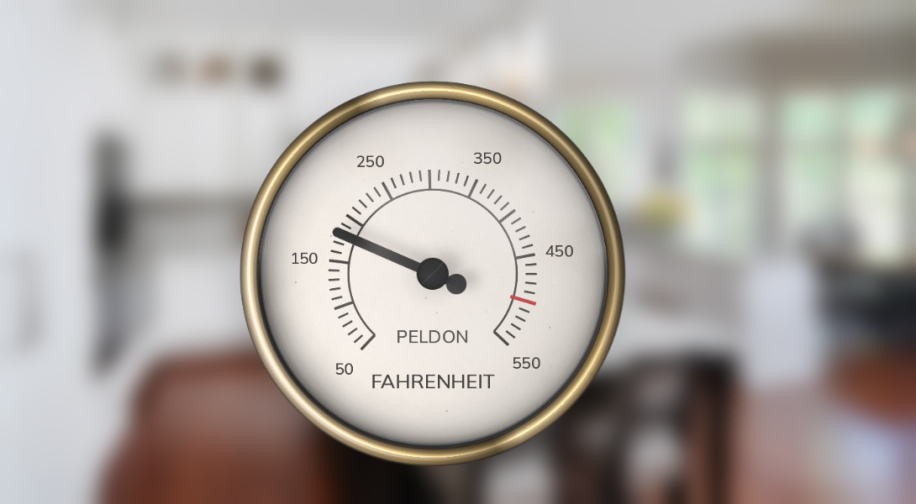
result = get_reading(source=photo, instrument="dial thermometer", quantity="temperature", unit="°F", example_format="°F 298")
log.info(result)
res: °F 180
